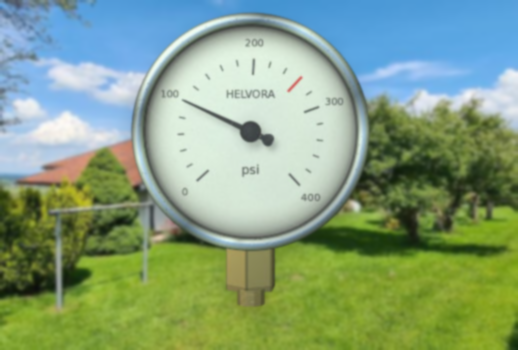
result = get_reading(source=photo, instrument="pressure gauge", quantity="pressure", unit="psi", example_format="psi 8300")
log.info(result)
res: psi 100
